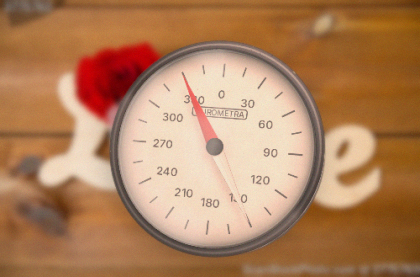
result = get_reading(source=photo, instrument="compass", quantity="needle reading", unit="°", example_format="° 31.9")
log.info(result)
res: ° 330
